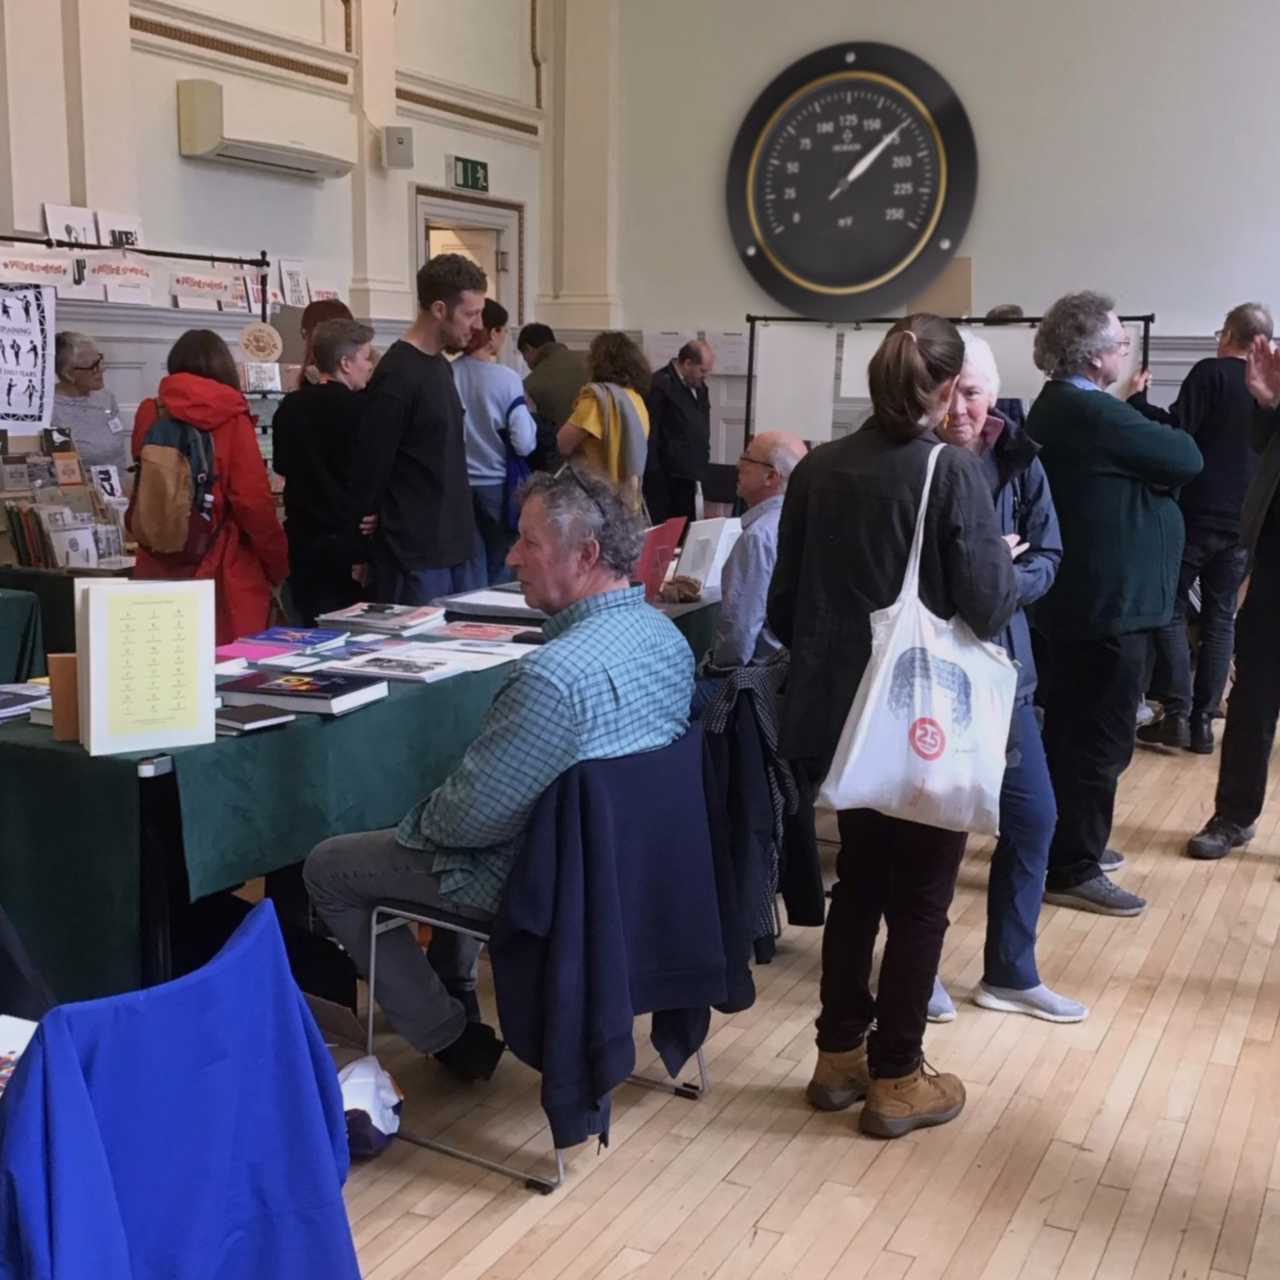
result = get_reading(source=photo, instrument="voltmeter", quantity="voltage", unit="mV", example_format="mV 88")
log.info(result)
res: mV 175
